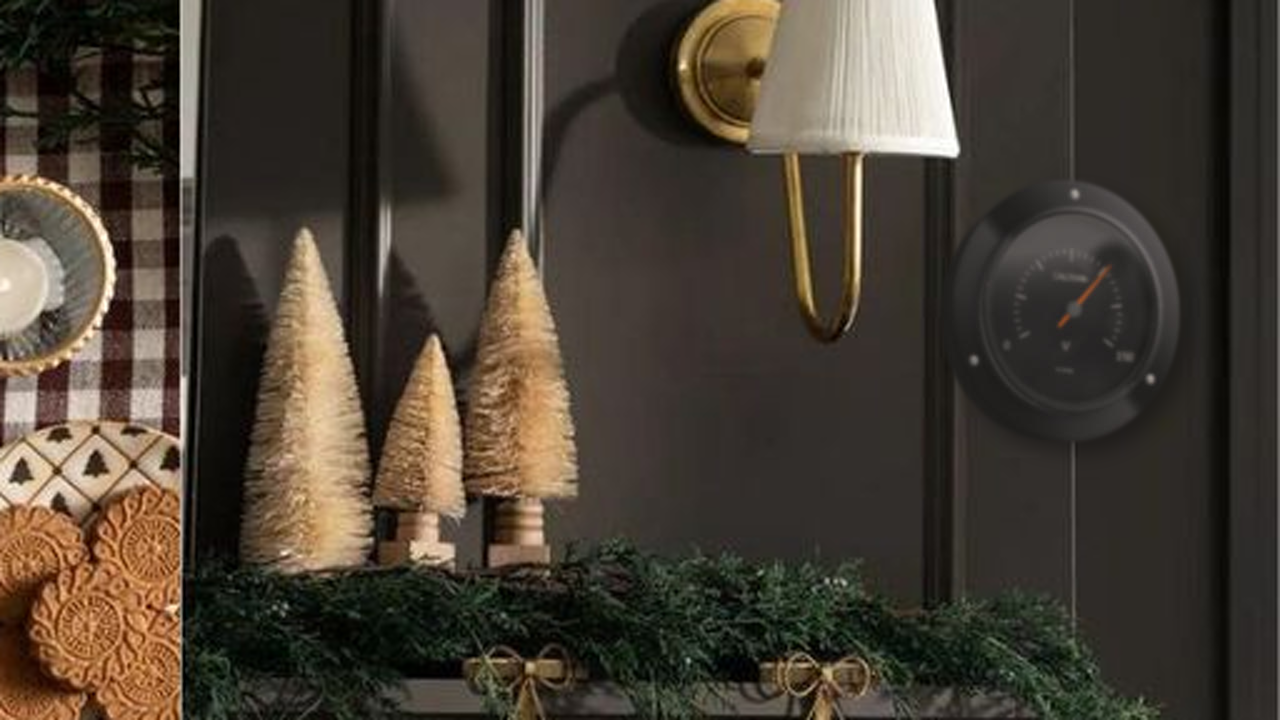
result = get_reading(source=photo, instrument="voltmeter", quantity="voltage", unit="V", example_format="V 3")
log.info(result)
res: V 100
